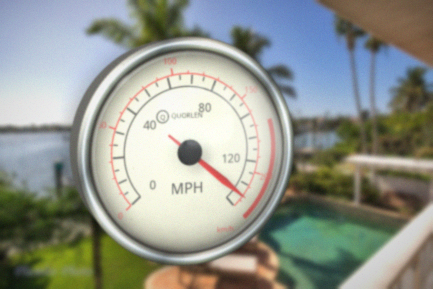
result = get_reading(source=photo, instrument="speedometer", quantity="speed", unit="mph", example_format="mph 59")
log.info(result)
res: mph 135
